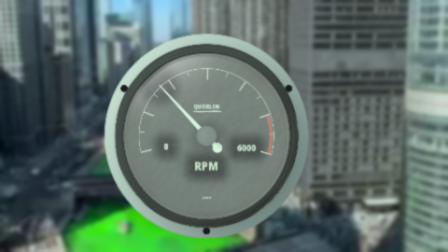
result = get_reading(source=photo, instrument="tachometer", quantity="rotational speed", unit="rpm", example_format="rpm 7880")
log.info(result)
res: rpm 1750
